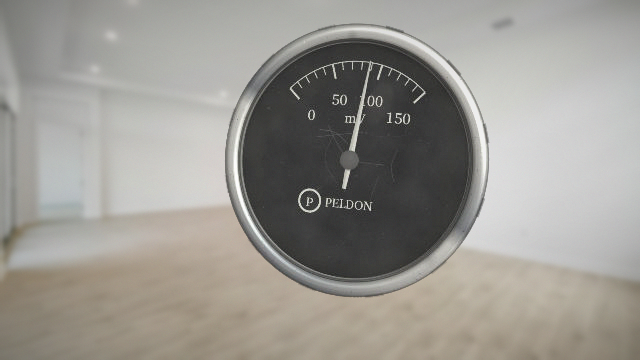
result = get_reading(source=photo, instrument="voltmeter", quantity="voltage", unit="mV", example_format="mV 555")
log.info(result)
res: mV 90
